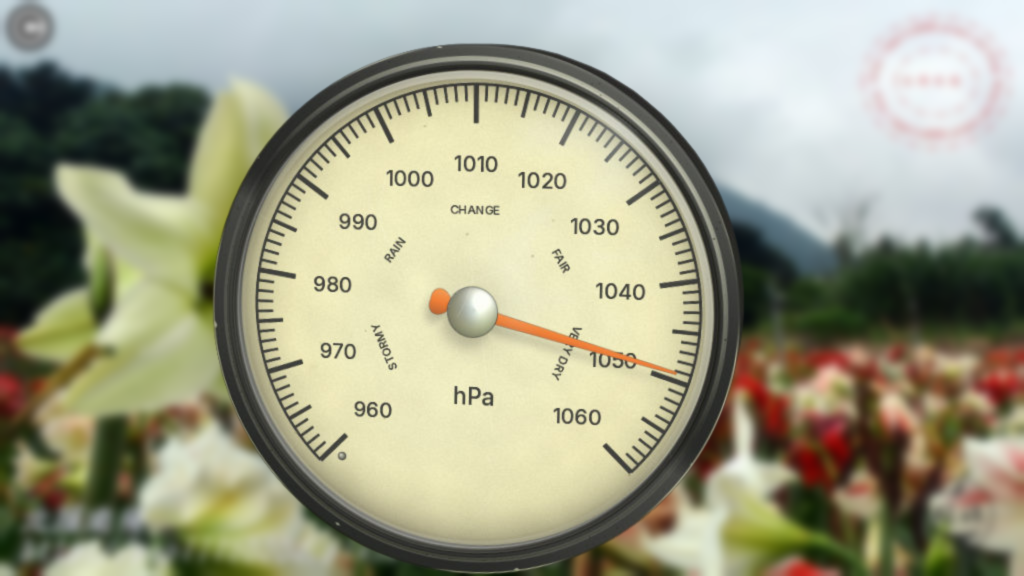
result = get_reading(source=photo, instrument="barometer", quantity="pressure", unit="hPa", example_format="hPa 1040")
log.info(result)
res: hPa 1049
